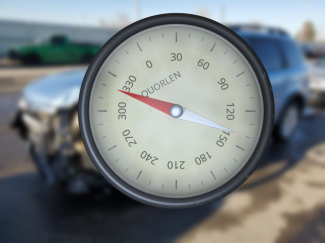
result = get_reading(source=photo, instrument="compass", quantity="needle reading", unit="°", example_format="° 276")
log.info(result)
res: ° 320
